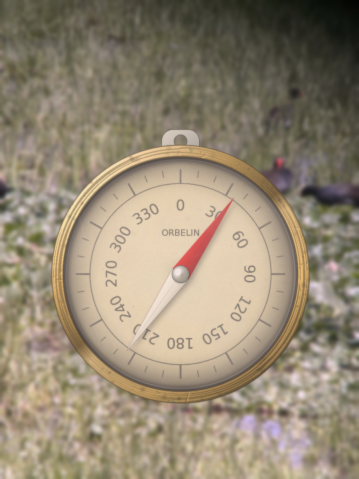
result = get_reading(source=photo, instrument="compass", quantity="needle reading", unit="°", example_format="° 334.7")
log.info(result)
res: ° 35
